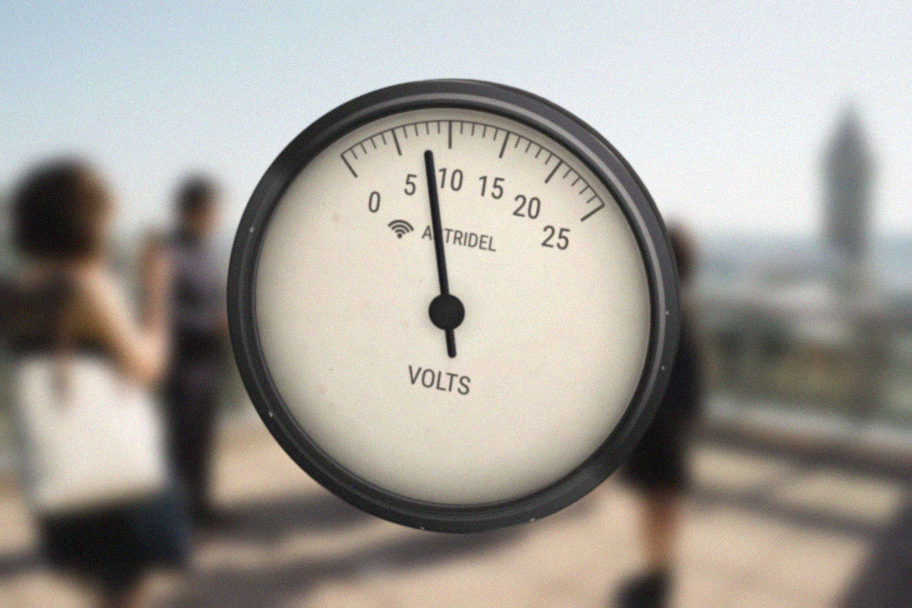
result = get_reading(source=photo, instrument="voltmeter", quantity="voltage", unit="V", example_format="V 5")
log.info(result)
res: V 8
